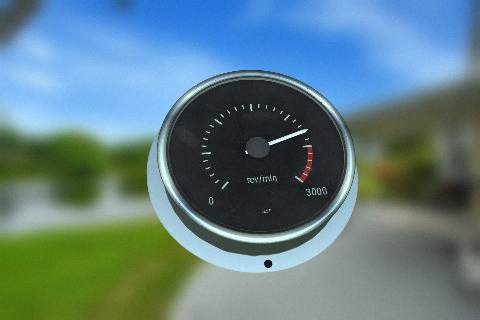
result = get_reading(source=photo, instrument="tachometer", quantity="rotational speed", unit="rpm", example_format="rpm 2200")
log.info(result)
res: rpm 2300
